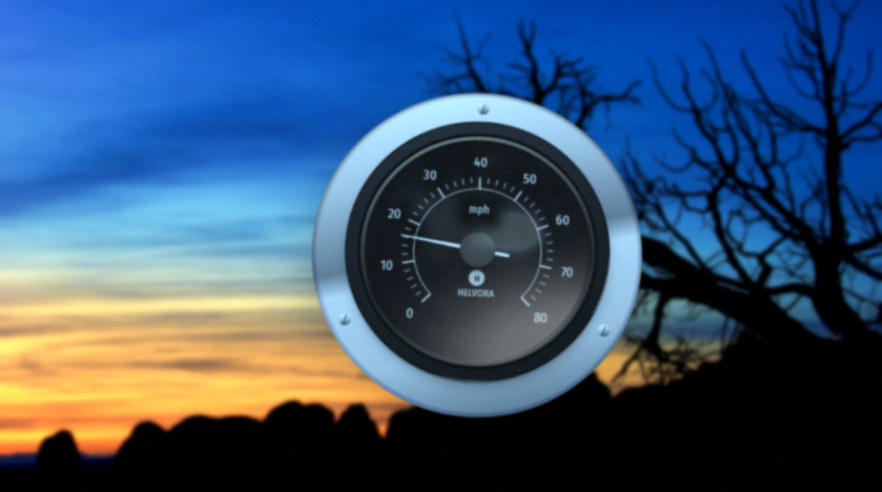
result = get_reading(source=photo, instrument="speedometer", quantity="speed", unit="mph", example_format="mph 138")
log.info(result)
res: mph 16
